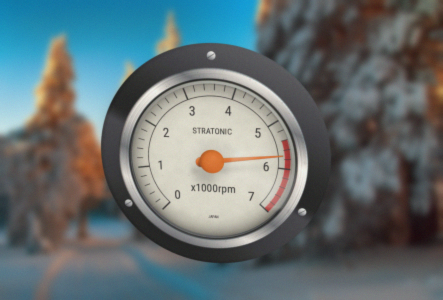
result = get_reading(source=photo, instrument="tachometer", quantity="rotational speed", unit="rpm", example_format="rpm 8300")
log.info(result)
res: rpm 5700
